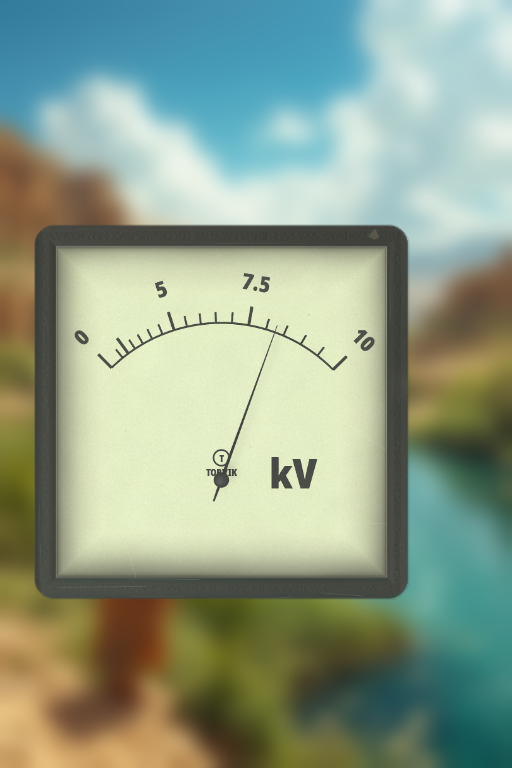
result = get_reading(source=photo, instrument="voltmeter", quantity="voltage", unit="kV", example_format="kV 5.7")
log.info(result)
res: kV 8.25
